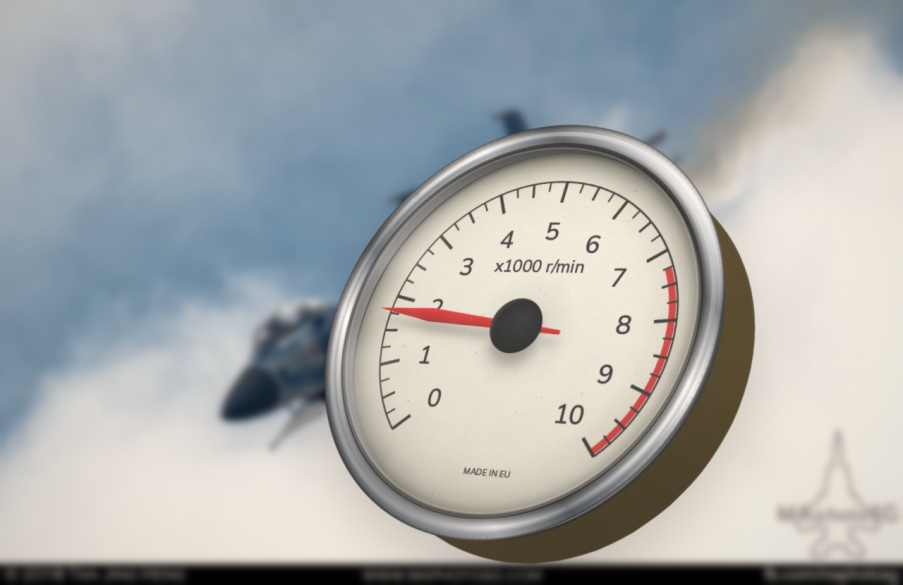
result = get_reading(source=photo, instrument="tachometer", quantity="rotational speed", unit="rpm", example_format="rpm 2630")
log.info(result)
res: rpm 1750
